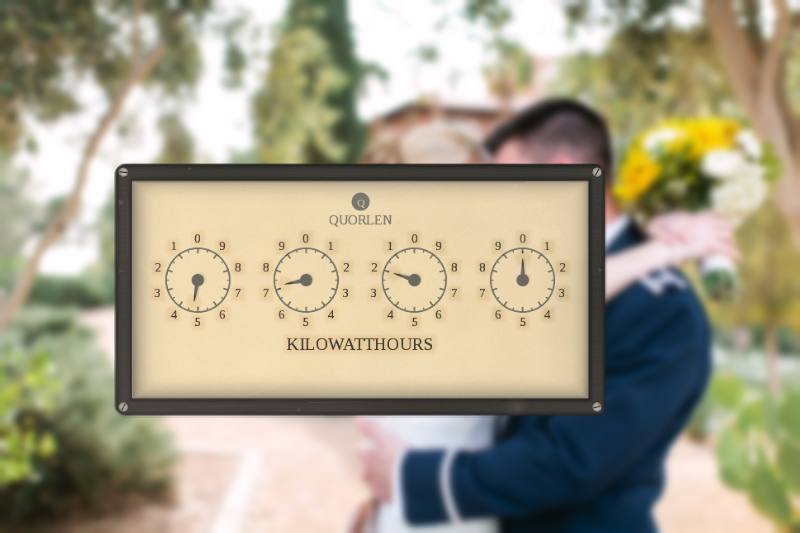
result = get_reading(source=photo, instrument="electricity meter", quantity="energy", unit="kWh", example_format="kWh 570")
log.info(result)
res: kWh 4720
